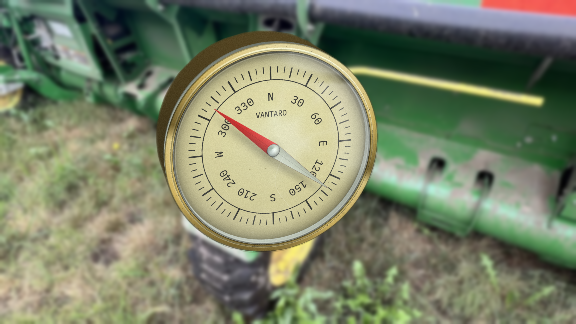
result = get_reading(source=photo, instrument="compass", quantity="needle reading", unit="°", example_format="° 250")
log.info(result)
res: ° 310
